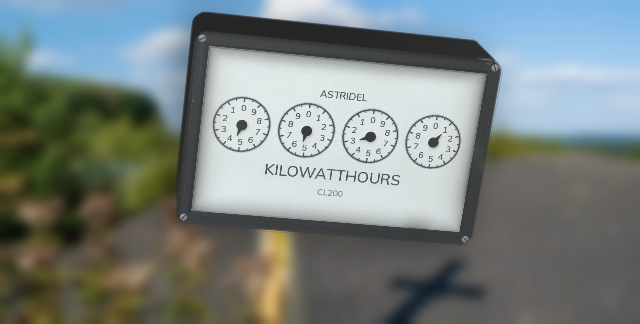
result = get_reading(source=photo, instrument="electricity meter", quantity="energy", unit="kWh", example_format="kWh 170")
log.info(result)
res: kWh 4531
